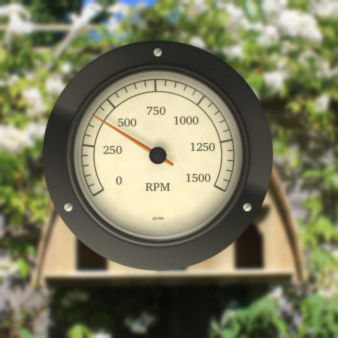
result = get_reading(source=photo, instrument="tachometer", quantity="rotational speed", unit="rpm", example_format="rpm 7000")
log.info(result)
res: rpm 400
